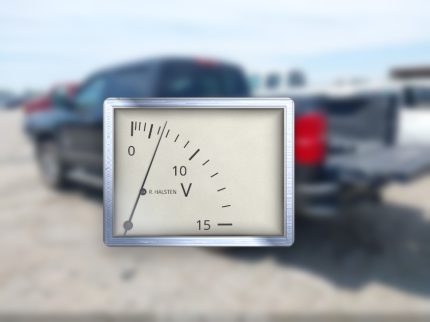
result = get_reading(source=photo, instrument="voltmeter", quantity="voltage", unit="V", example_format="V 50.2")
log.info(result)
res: V 6.5
